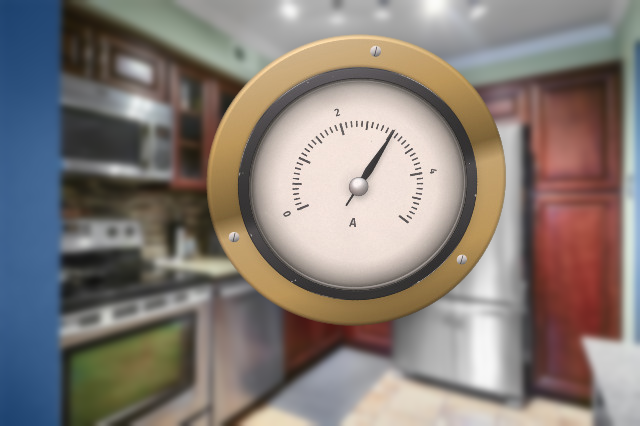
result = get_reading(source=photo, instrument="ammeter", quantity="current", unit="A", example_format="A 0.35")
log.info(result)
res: A 3
